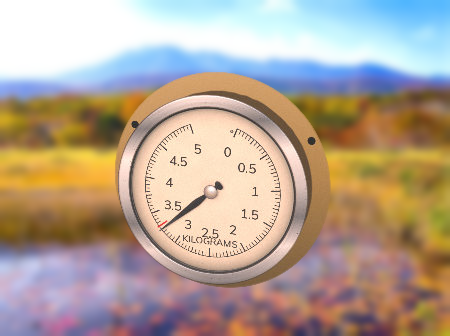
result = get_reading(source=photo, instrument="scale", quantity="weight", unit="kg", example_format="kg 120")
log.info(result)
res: kg 3.25
